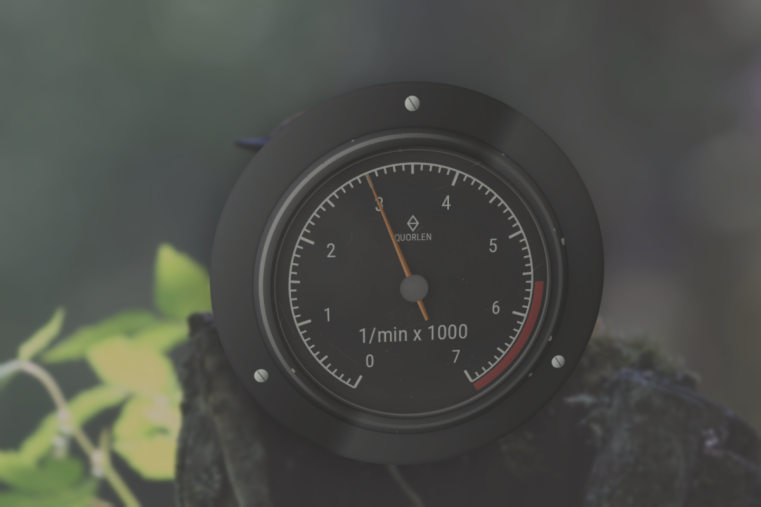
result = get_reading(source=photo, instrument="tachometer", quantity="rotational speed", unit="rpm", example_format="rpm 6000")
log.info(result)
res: rpm 3000
